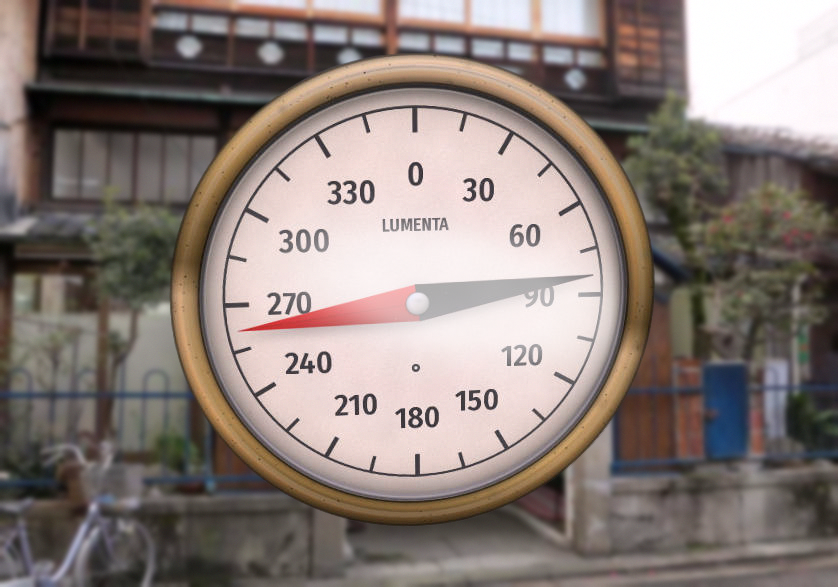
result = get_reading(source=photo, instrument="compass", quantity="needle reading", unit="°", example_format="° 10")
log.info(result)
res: ° 262.5
